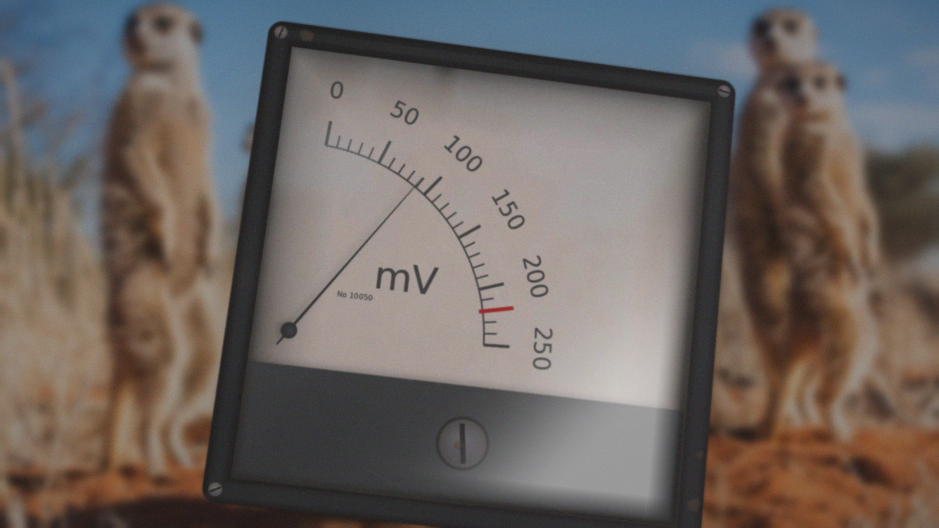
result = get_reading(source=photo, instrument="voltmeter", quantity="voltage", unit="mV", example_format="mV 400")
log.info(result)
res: mV 90
